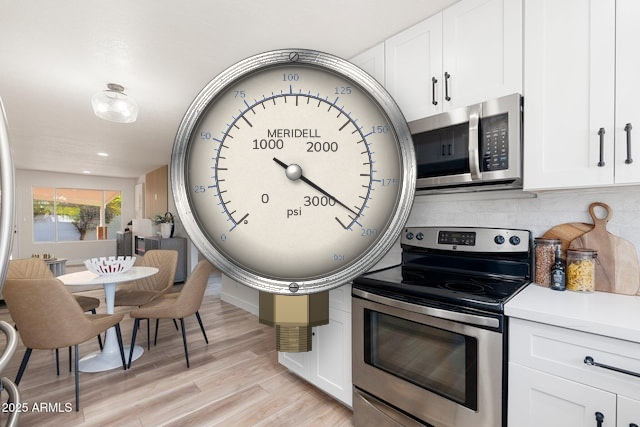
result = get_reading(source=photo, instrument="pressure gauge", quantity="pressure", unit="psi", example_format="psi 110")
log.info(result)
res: psi 2850
